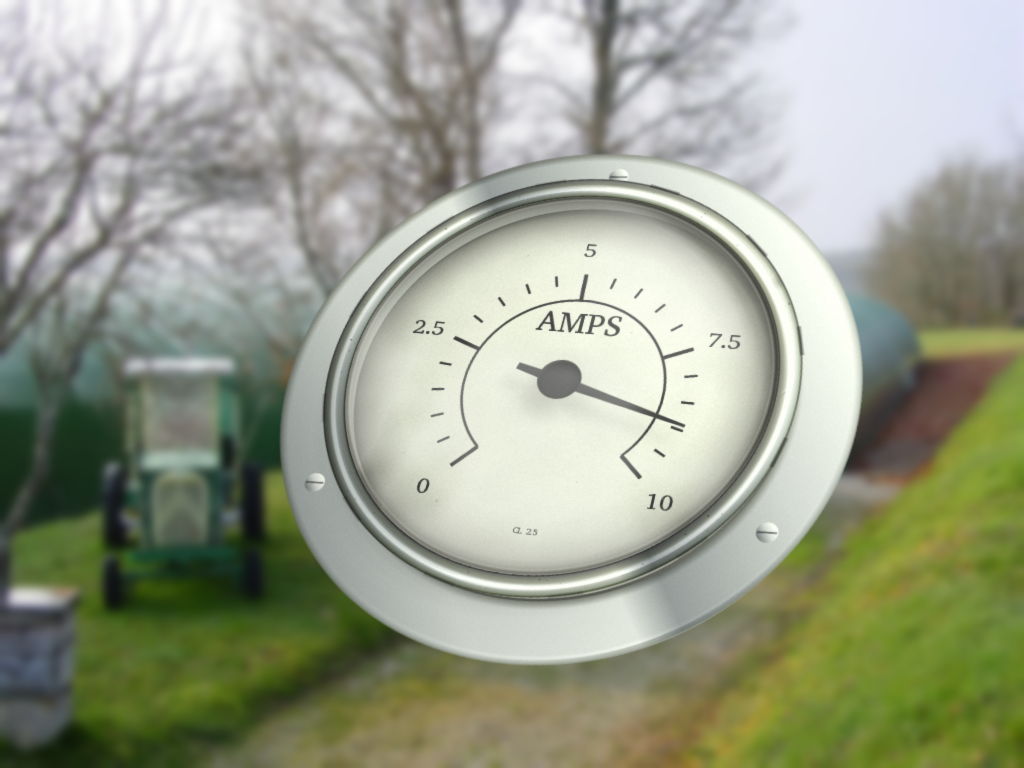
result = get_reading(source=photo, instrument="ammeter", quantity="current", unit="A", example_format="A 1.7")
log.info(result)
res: A 9
